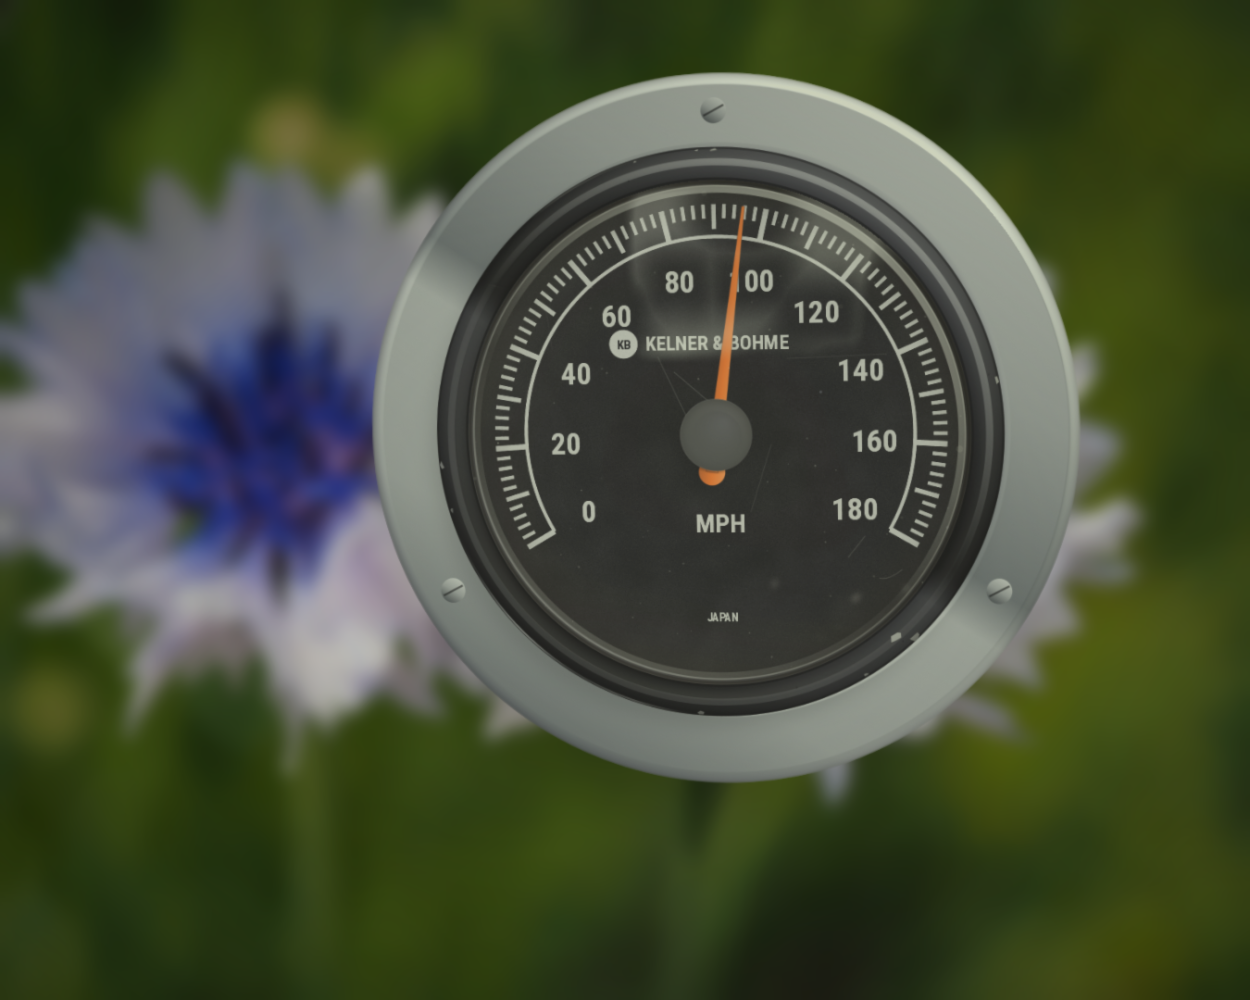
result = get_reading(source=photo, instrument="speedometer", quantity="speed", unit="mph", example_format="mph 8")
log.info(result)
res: mph 96
